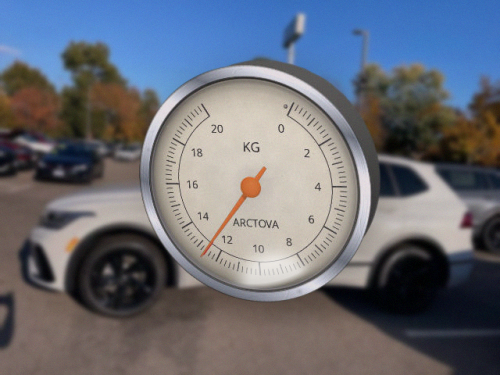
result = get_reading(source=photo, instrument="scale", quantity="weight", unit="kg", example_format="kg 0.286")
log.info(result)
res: kg 12.6
